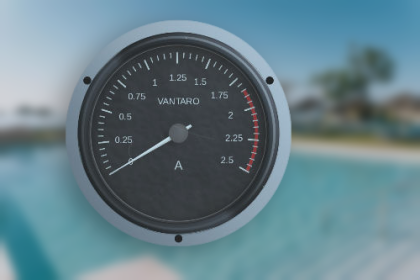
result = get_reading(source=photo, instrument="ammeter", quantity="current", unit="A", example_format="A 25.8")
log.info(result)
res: A 0
